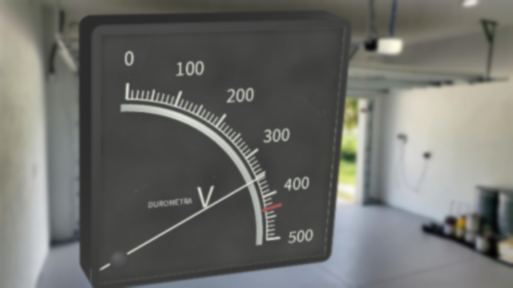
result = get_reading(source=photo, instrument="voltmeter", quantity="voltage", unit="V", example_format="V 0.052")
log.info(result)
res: V 350
